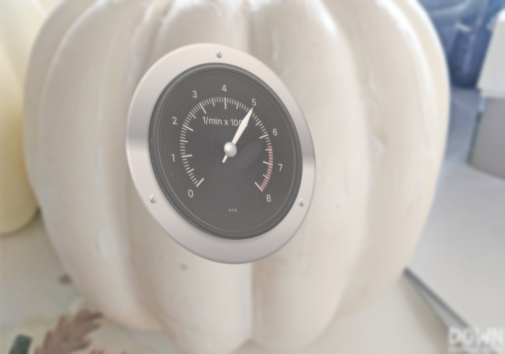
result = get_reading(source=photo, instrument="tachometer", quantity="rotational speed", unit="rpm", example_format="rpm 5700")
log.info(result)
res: rpm 5000
